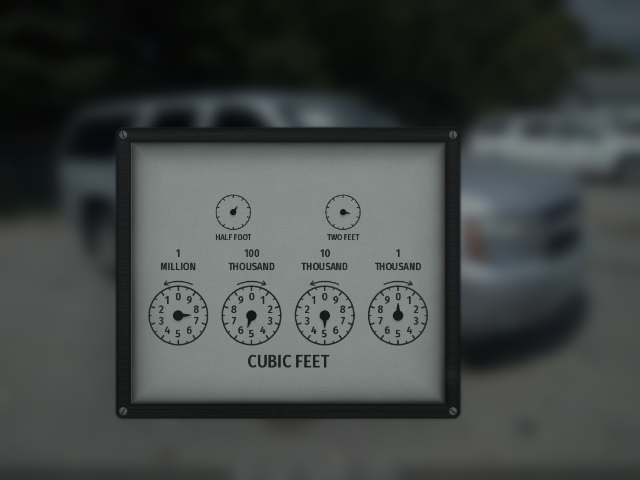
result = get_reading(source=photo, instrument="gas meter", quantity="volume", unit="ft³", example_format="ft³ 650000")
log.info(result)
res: ft³ 755000
